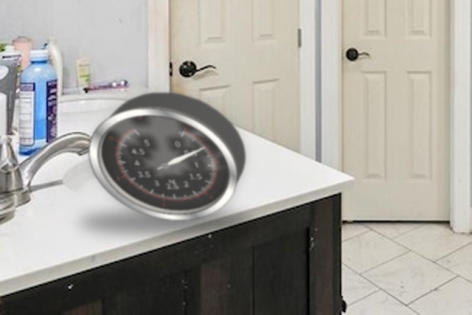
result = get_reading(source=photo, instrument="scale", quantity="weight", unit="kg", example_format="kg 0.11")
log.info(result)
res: kg 0.5
